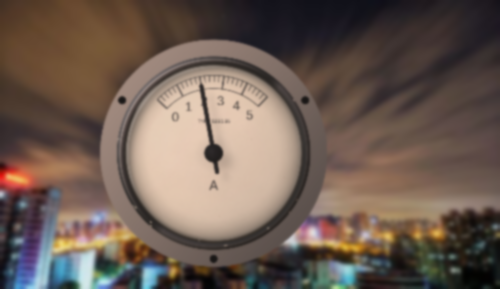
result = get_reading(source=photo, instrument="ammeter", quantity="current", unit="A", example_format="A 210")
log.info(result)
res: A 2
